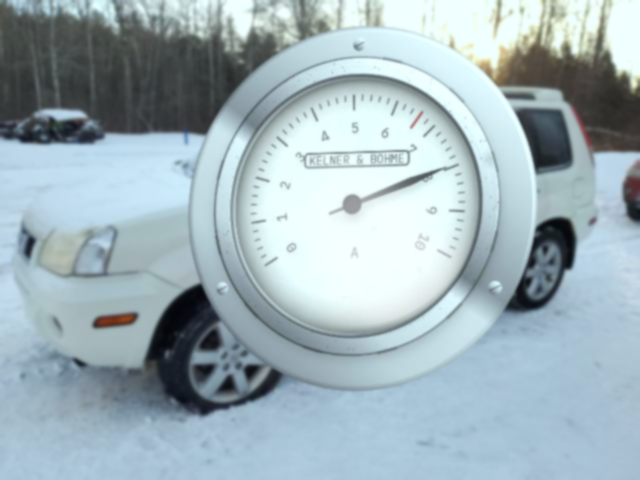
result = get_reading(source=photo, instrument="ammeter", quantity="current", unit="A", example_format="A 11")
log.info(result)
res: A 8
